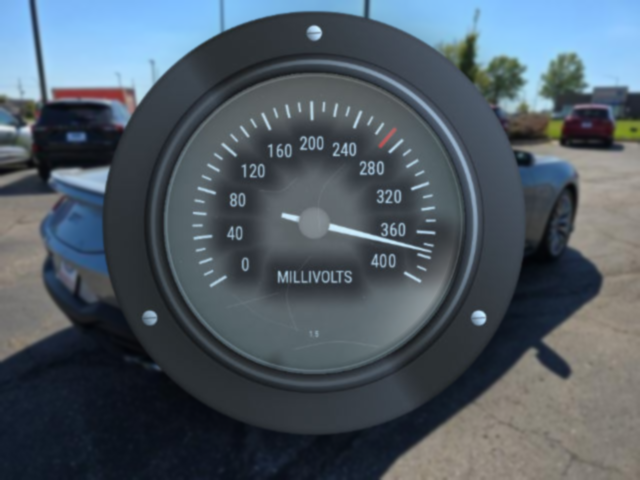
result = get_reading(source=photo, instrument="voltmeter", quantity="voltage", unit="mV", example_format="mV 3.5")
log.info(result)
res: mV 375
